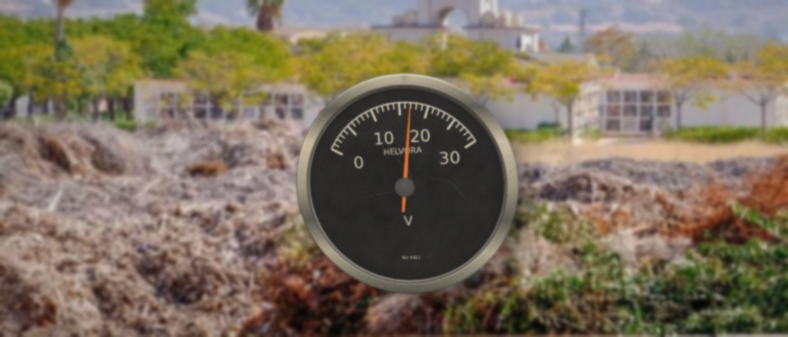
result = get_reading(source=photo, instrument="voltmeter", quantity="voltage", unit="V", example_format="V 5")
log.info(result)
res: V 17
